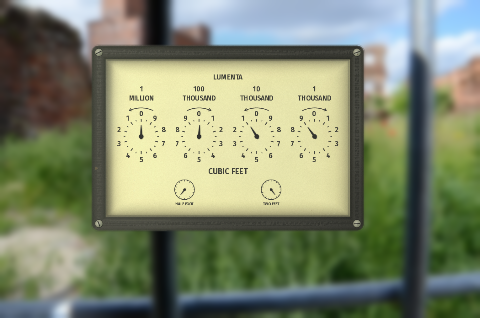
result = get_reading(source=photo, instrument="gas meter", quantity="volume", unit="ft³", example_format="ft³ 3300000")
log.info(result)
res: ft³ 900
